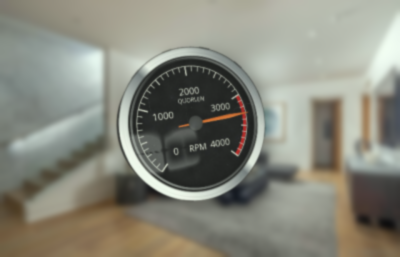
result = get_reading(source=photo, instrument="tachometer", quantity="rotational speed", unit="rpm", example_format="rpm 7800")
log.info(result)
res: rpm 3300
